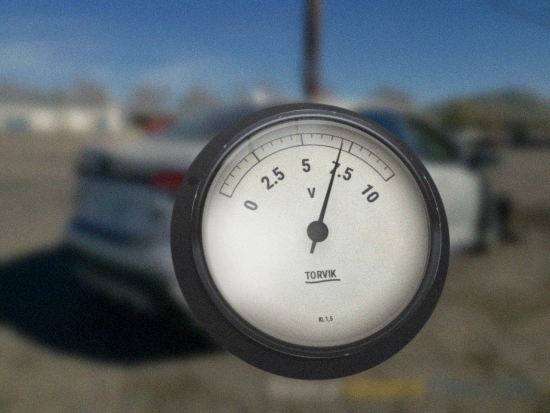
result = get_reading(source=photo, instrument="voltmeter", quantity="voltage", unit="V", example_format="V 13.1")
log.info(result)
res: V 7
